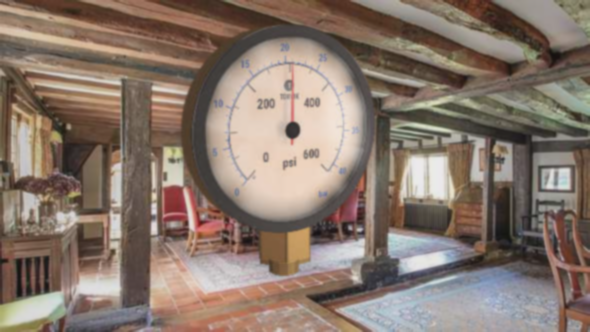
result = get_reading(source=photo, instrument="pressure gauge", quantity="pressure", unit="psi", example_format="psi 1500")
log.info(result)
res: psi 300
